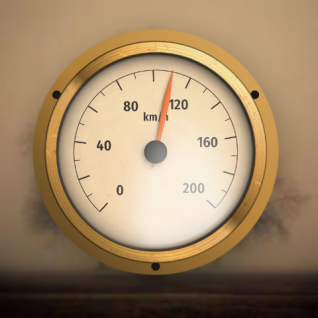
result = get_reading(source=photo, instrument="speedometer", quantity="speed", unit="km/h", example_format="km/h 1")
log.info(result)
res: km/h 110
